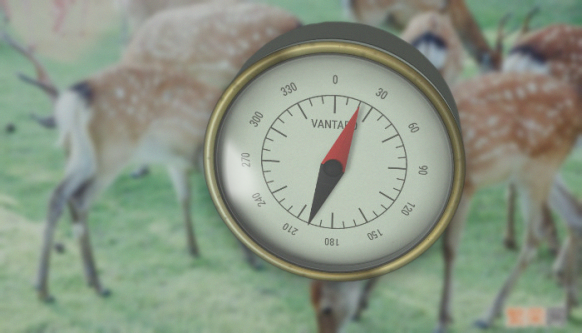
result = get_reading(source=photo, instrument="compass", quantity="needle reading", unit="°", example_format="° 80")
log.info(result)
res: ° 20
